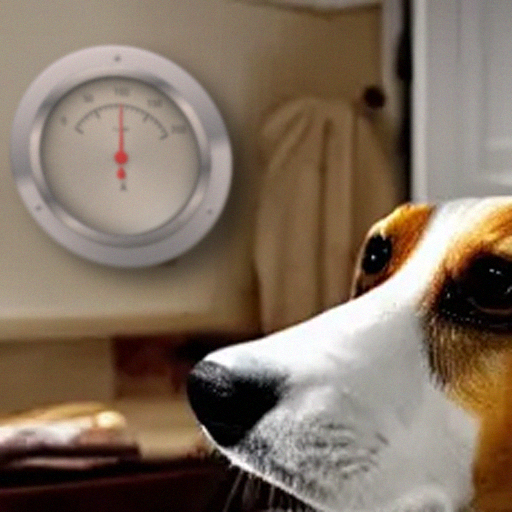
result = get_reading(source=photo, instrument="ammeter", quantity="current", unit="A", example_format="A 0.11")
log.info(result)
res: A 100
